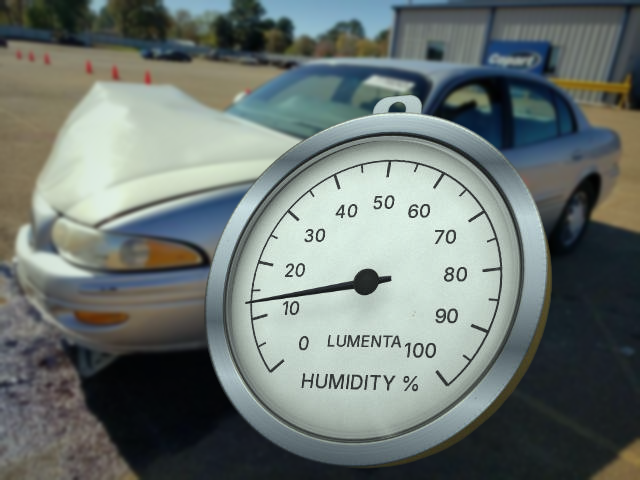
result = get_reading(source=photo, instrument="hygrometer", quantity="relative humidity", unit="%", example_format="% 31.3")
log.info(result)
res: % 12.5
